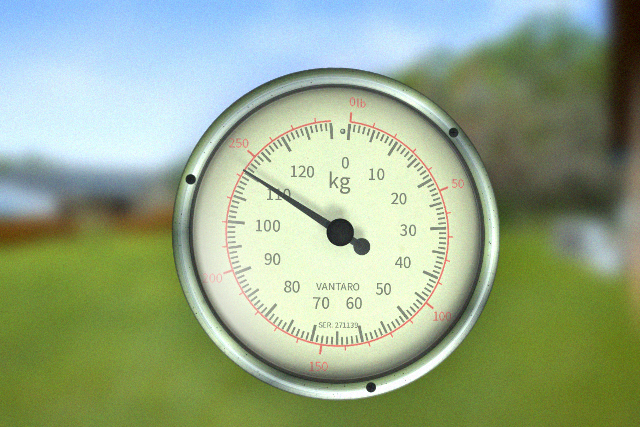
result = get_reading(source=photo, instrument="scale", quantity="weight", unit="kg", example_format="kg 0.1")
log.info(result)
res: kg 110
